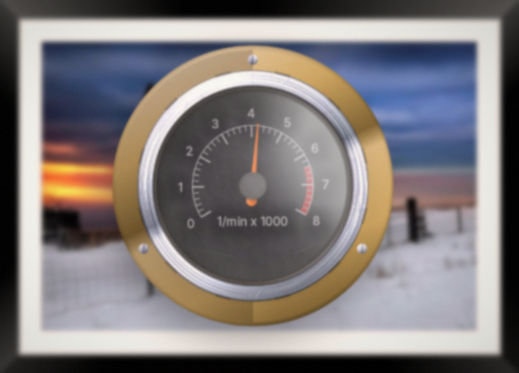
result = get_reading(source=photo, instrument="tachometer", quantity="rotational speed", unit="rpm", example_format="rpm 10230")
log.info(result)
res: rpm 4200
